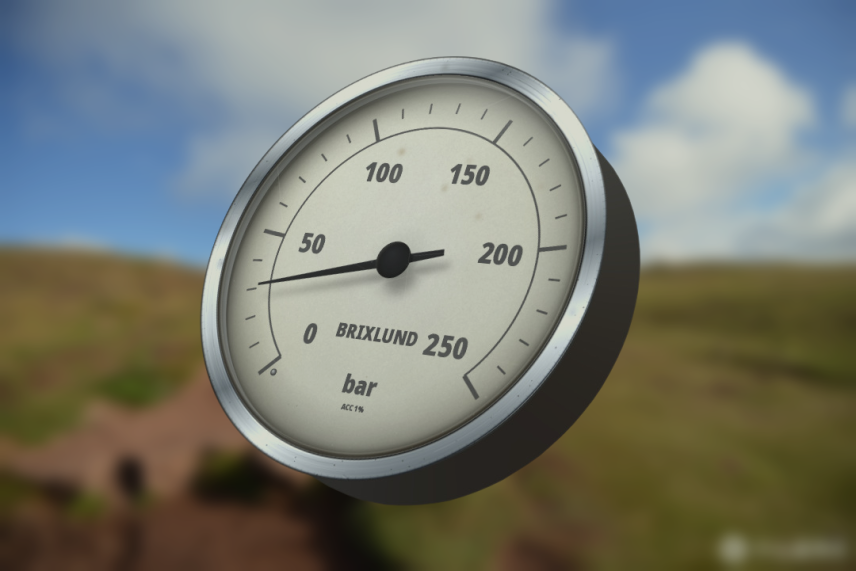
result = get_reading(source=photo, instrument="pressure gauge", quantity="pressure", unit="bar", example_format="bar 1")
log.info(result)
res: bar 30
